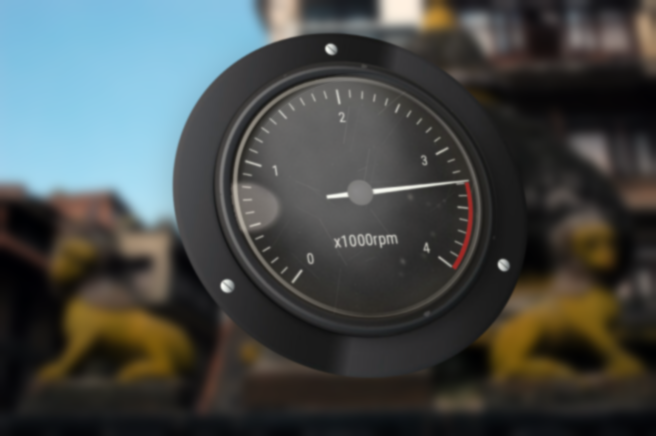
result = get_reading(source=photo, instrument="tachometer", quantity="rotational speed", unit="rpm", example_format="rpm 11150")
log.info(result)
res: rpm 3300
